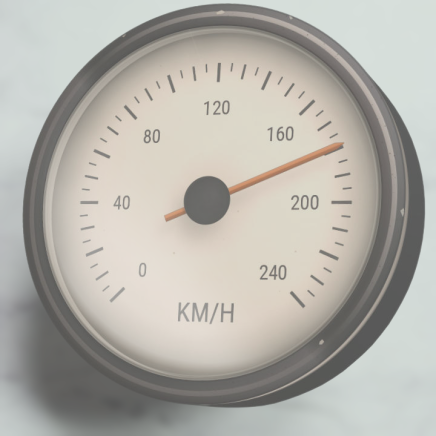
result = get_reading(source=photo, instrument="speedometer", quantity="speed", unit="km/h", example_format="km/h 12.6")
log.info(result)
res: km/h 180
